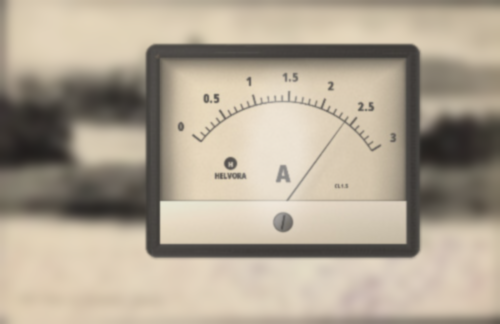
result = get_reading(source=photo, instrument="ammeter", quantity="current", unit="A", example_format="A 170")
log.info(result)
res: A 2.4
